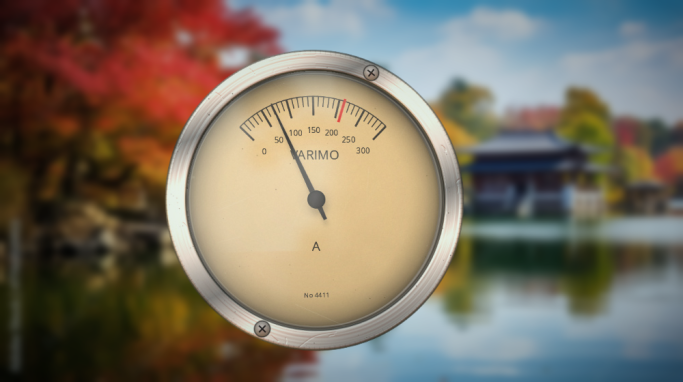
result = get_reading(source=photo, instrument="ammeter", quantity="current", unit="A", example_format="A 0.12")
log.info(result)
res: A 70
